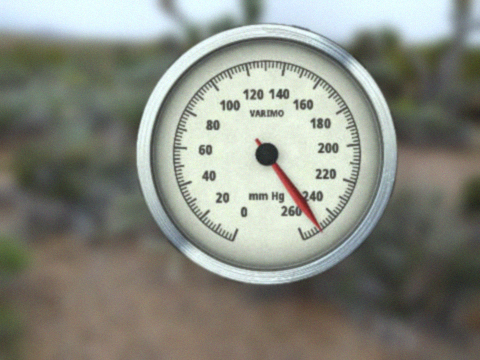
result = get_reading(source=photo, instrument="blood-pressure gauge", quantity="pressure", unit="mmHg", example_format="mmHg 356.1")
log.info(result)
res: mmHg 250
